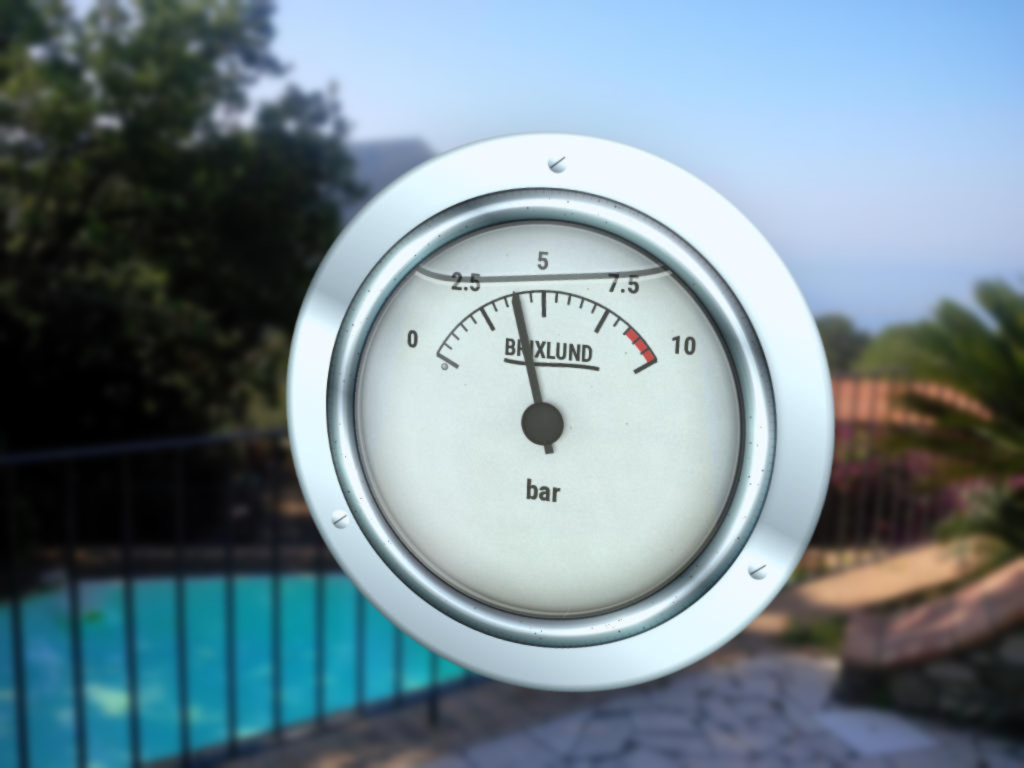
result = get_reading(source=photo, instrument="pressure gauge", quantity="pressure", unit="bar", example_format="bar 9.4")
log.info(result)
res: bar 4
